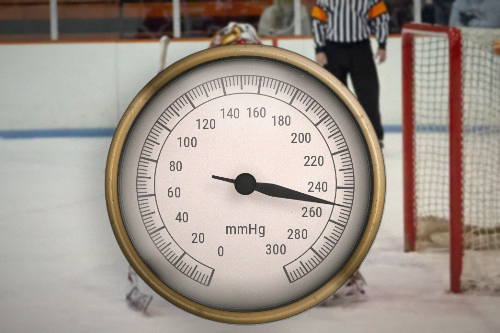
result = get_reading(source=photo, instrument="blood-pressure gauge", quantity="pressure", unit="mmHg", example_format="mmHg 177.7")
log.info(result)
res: mmHg 250
